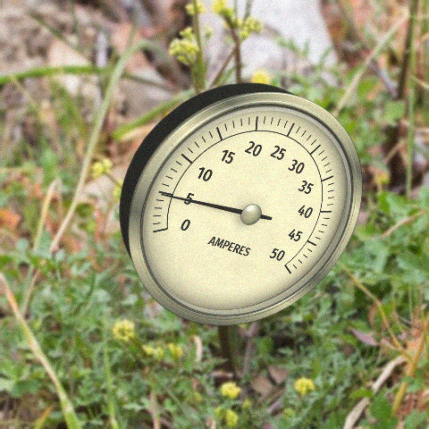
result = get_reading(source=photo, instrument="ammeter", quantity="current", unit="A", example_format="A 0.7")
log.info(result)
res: A 5
